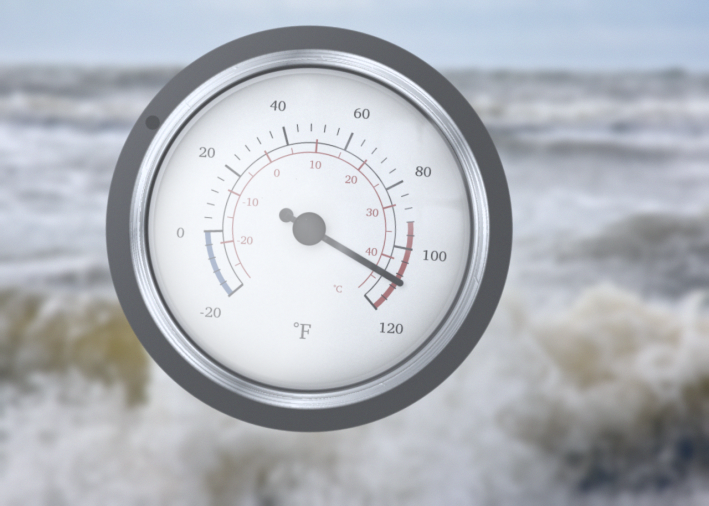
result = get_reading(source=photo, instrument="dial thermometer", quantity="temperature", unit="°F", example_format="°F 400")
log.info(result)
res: °F 110
